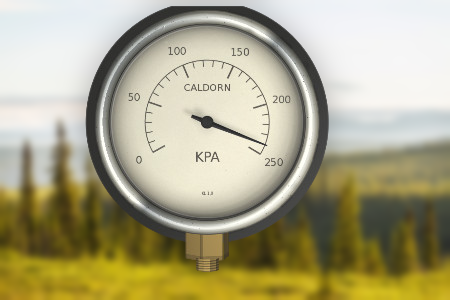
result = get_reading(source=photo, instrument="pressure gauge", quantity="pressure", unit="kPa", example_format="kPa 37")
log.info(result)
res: kPa 240
